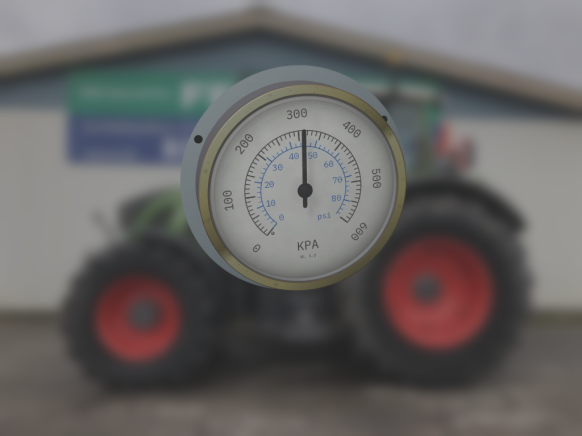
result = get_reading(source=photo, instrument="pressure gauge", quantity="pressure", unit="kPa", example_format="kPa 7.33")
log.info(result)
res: kPa 310
